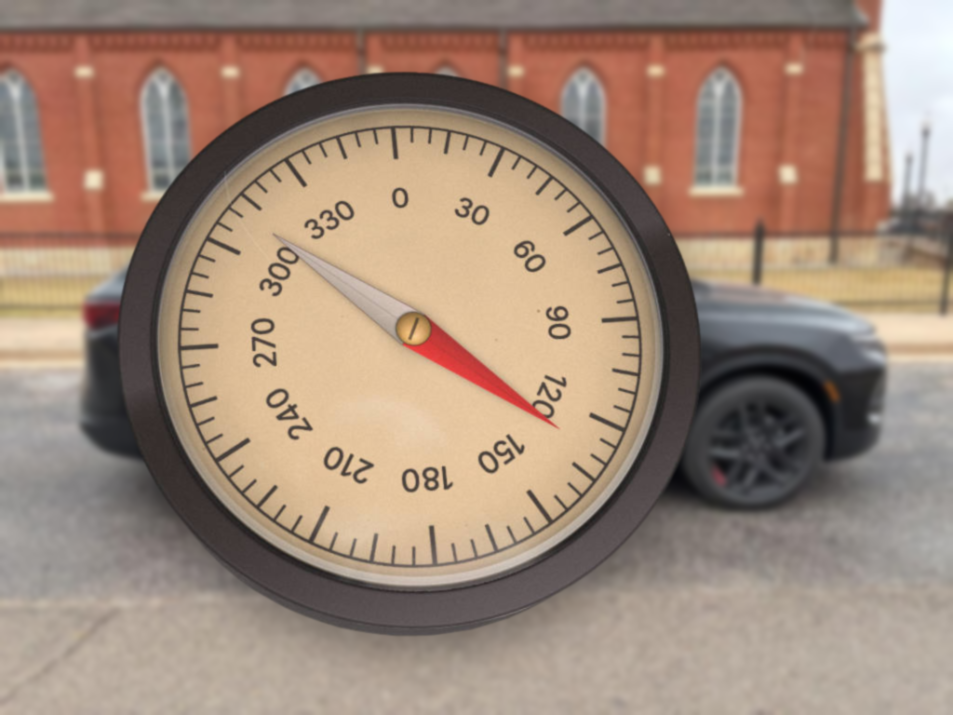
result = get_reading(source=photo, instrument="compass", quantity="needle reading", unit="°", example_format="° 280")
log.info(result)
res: ° 130
